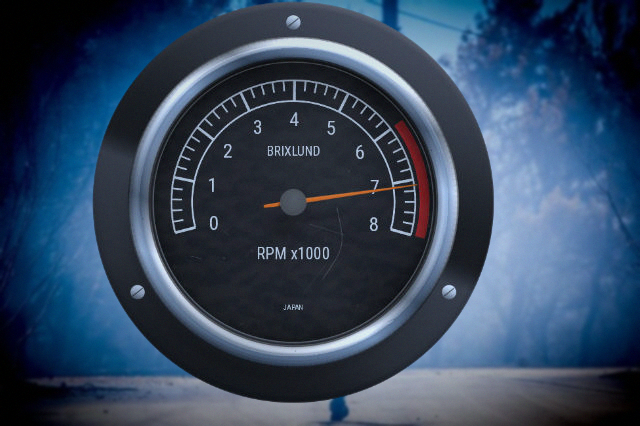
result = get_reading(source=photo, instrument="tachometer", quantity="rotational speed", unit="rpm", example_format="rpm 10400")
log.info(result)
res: rpm 7100
